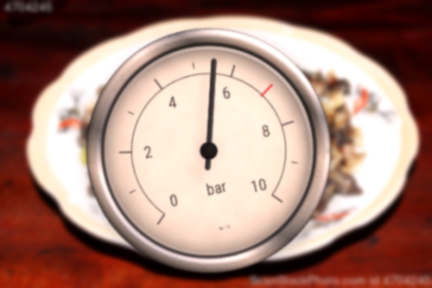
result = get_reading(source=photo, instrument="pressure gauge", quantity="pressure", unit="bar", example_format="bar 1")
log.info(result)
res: bar 5.5
